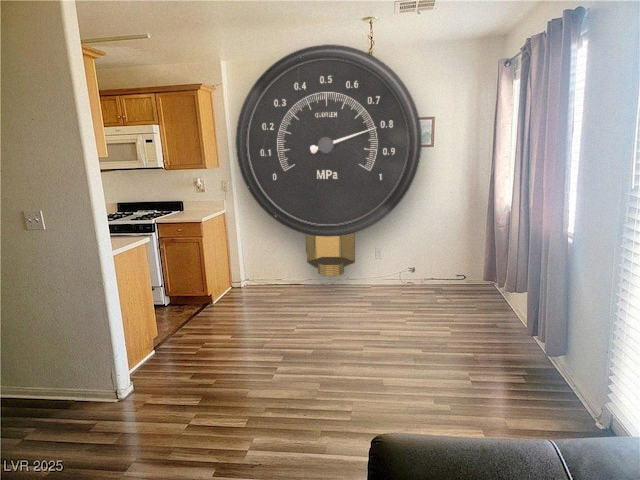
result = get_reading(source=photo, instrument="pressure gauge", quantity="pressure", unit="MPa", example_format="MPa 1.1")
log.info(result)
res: MPa 0.8
